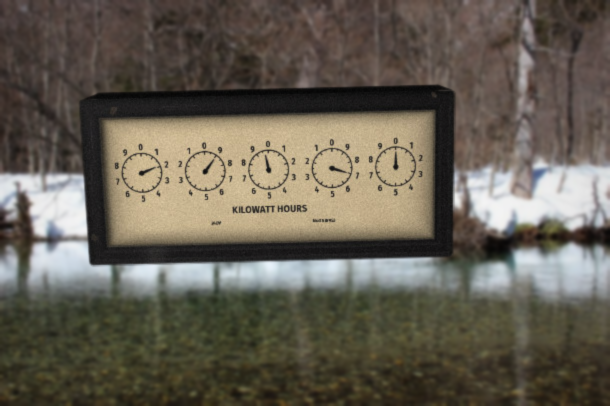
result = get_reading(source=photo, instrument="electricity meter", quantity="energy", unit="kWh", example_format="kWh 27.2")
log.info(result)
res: kWh 18970
